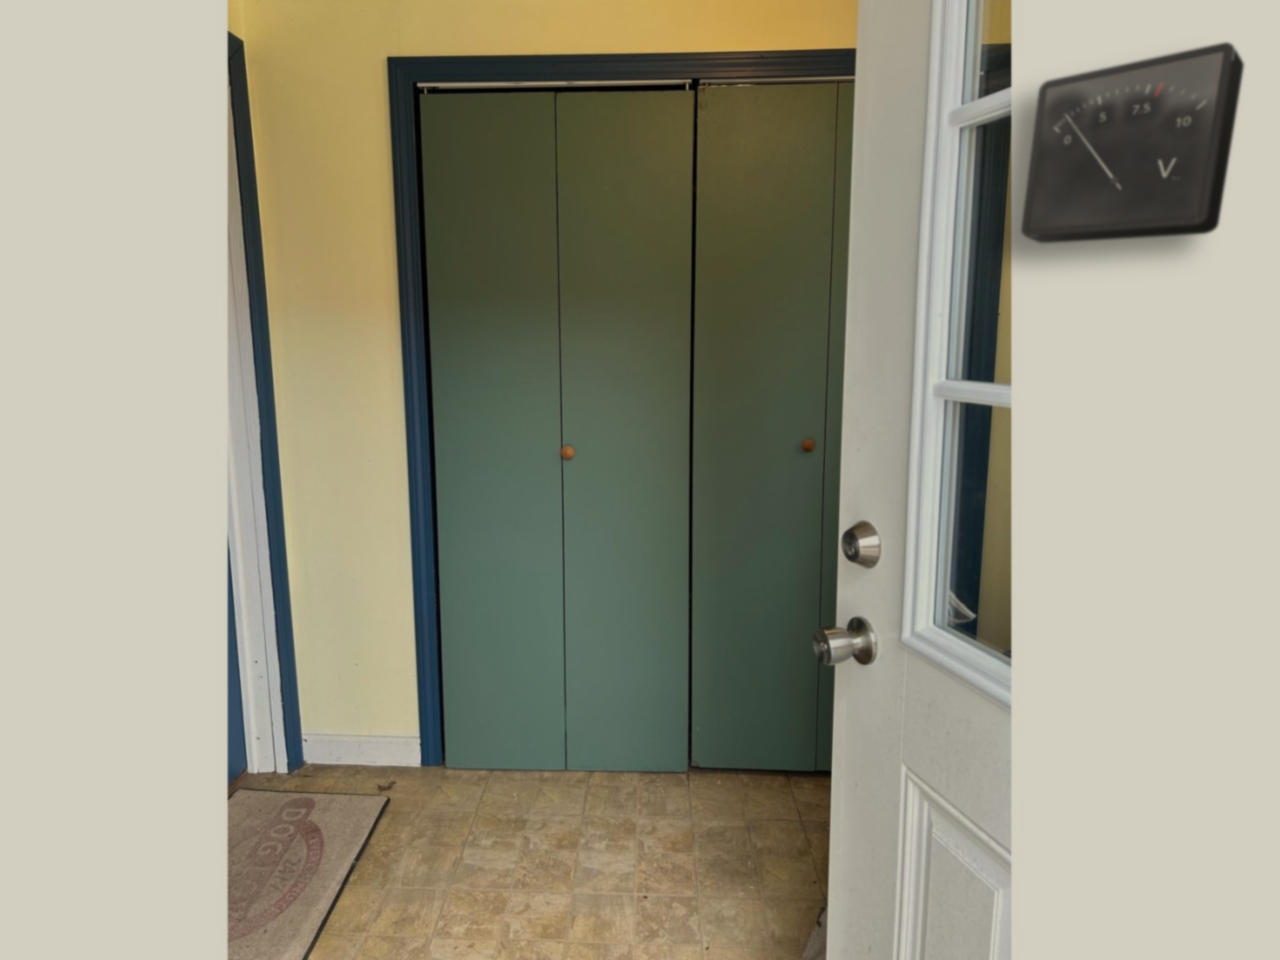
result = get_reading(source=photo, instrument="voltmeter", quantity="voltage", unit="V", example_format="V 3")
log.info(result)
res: V 2.5
